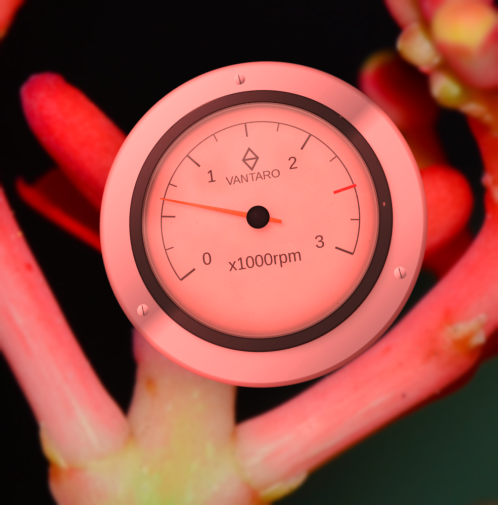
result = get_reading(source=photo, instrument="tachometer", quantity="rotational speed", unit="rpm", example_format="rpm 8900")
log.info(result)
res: rpm 625
